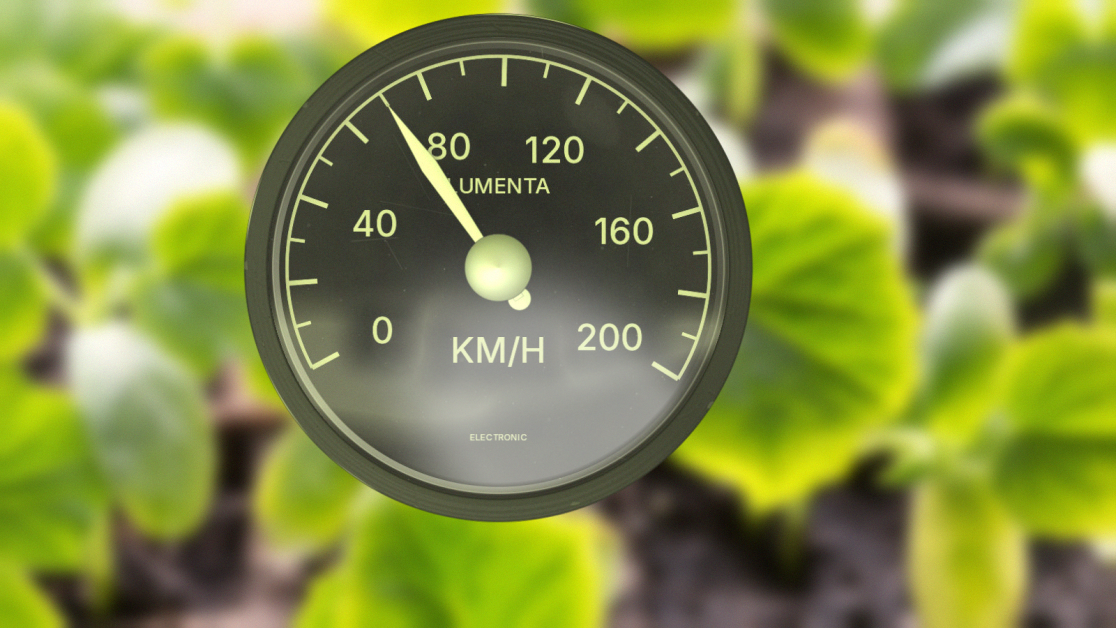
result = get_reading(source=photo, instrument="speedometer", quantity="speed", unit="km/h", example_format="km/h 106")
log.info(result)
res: km/h 70
